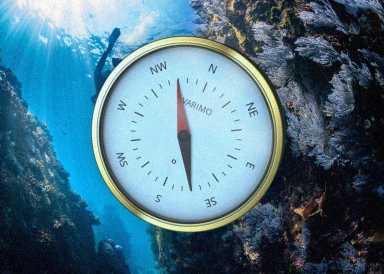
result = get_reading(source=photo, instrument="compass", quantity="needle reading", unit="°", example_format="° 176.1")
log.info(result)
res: ° 330
